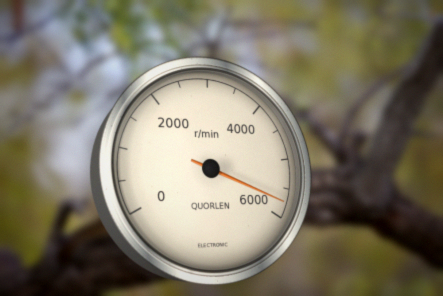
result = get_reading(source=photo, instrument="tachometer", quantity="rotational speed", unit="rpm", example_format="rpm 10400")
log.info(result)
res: rpm 5750
